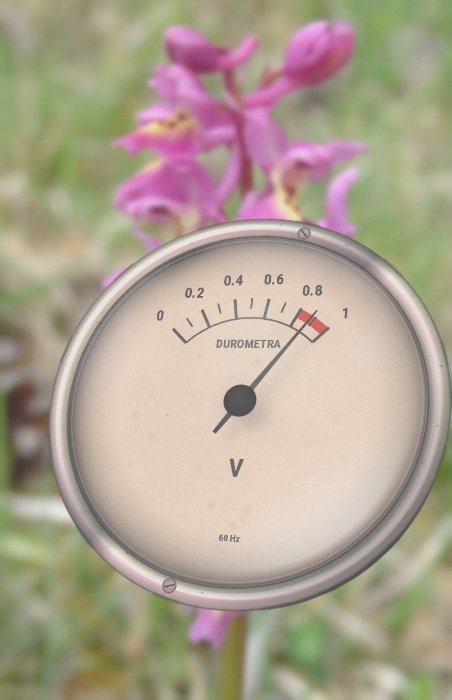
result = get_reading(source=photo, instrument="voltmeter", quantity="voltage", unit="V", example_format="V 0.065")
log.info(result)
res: V 0.9
